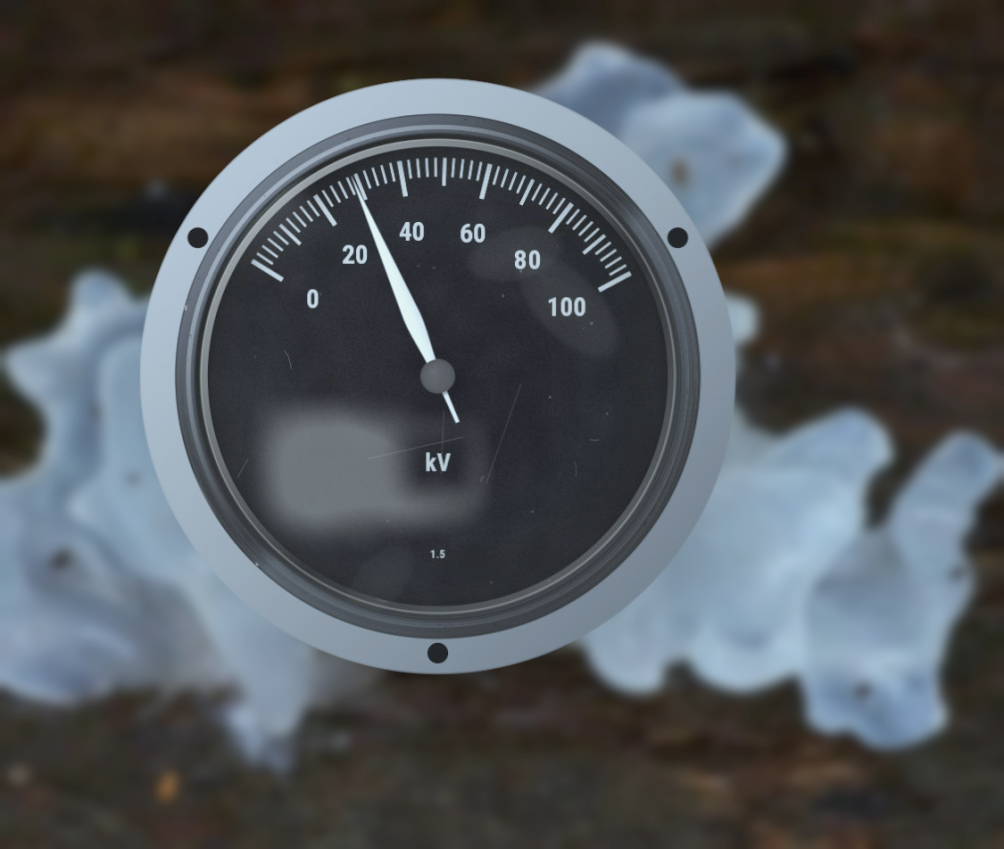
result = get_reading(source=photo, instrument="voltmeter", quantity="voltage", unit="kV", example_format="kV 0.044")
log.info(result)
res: kV 29
